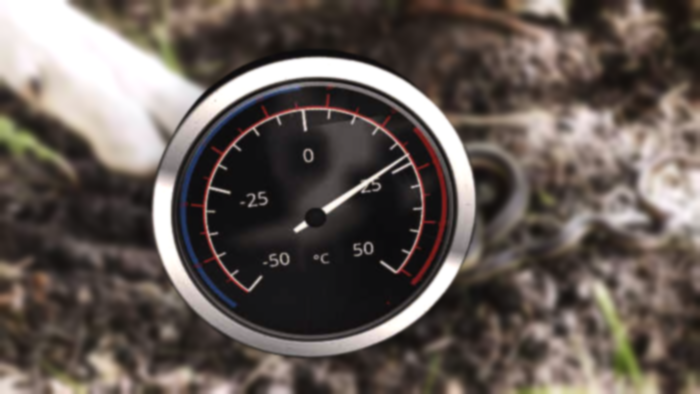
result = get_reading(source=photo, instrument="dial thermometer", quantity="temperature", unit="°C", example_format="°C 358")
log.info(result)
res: °C 22.5
